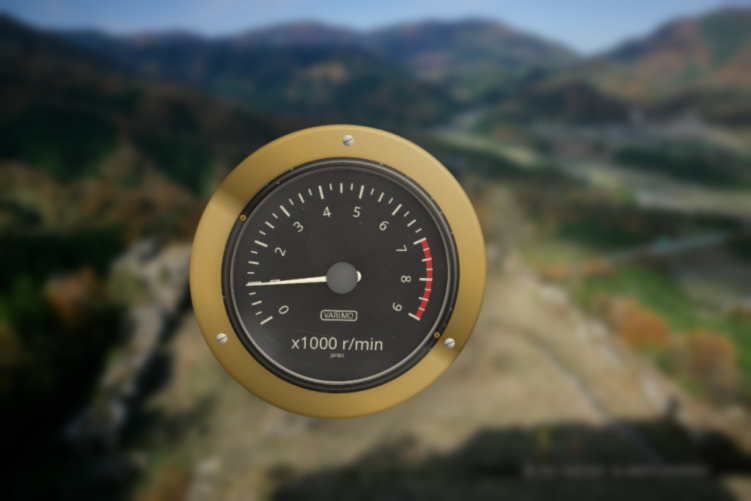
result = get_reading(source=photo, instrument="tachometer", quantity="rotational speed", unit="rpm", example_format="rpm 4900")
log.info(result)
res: rpm 1000
